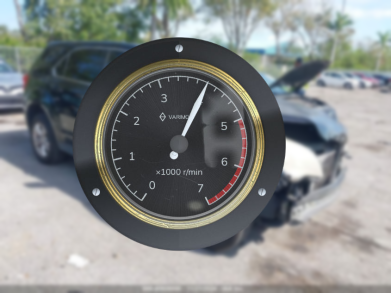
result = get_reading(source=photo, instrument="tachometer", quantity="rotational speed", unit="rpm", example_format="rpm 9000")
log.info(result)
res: rpm 4000
